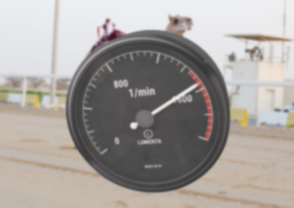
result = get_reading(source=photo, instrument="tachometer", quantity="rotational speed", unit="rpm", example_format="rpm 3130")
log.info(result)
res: rpm 1550
